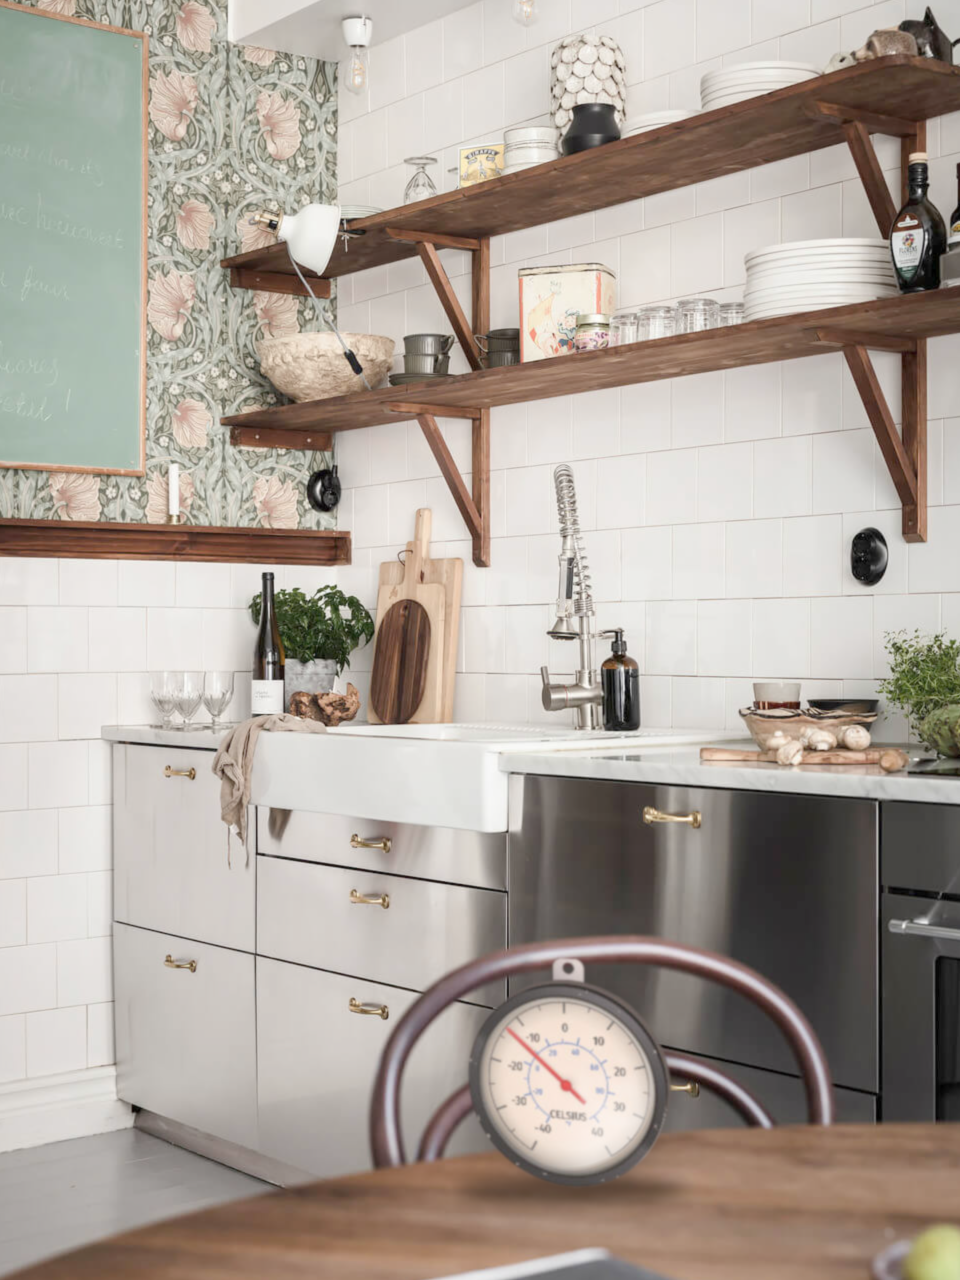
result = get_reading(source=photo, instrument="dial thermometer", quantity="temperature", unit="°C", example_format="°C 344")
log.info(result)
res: °C -12.5
